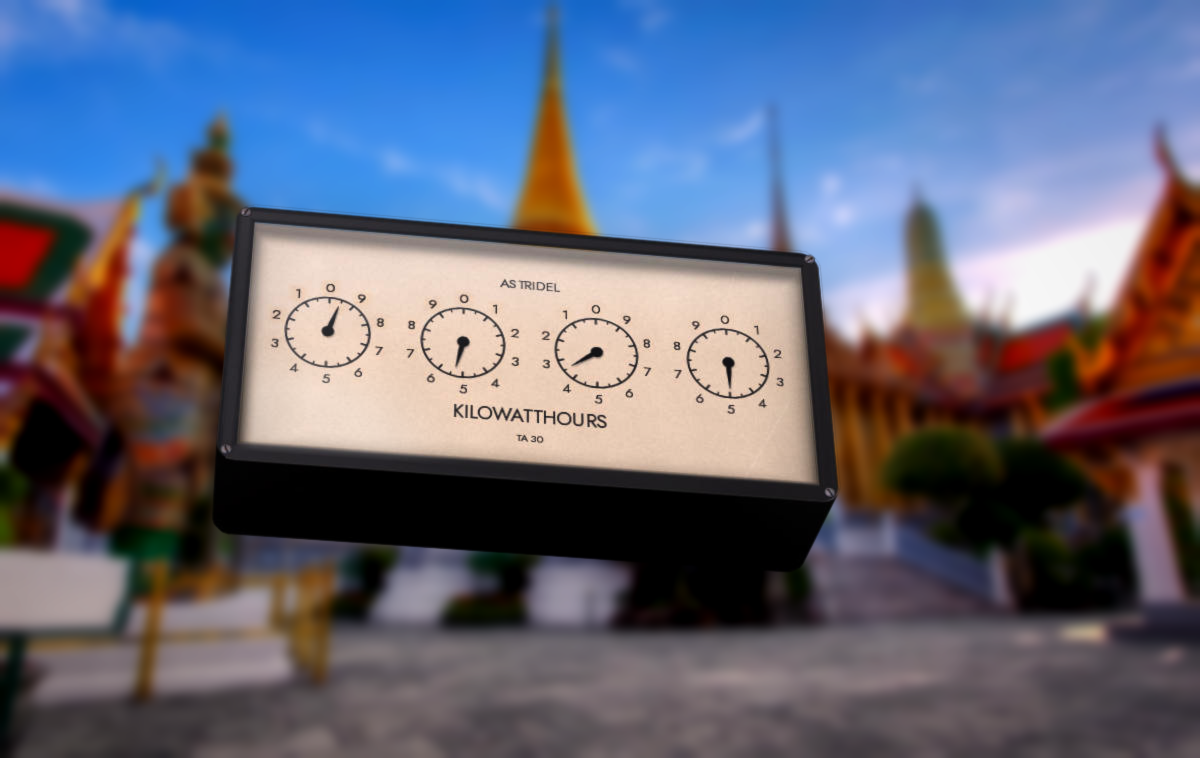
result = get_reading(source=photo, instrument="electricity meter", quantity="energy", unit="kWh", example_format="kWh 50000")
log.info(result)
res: kWh 9535
